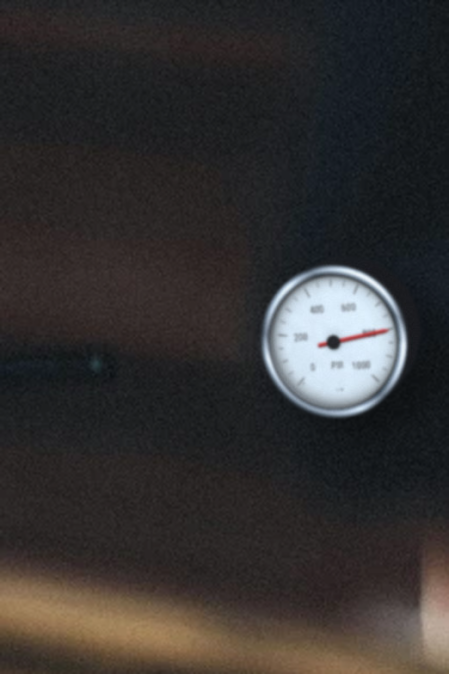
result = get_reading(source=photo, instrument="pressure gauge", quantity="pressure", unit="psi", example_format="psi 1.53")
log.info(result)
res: psi 800
